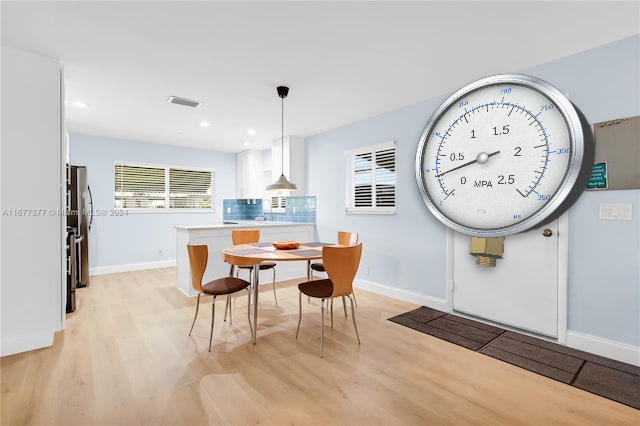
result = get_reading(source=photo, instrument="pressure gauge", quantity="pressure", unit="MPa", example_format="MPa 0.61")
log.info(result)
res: MPa 0.25
